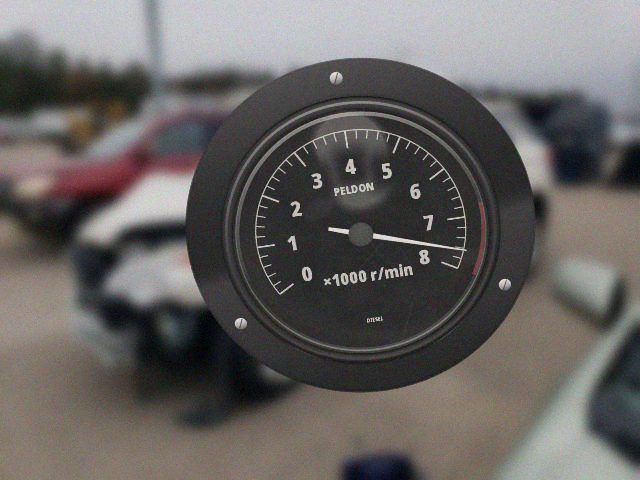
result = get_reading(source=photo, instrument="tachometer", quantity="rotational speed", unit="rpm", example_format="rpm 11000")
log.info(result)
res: rpm 7600
